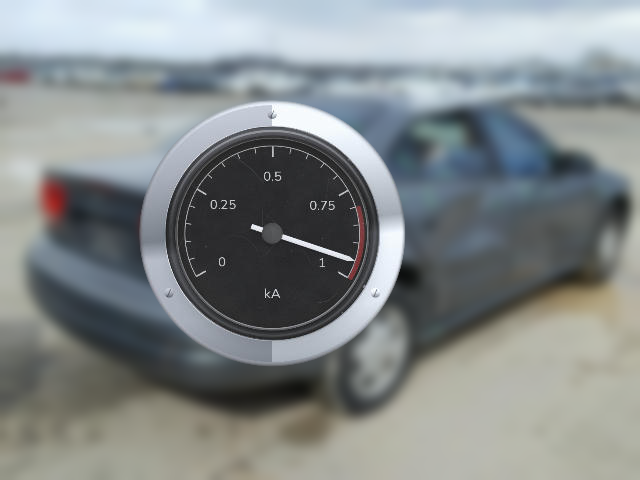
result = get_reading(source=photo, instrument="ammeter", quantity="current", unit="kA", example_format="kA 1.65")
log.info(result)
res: kA 0.95
